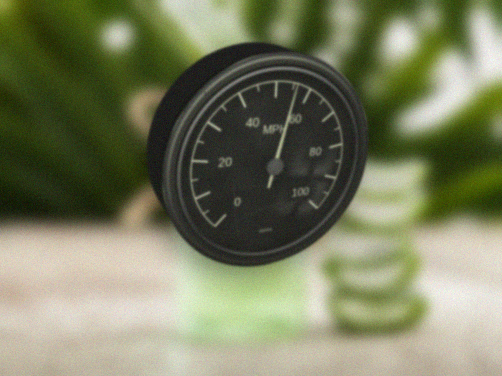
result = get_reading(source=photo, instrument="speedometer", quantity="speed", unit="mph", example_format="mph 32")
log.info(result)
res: mph 55
